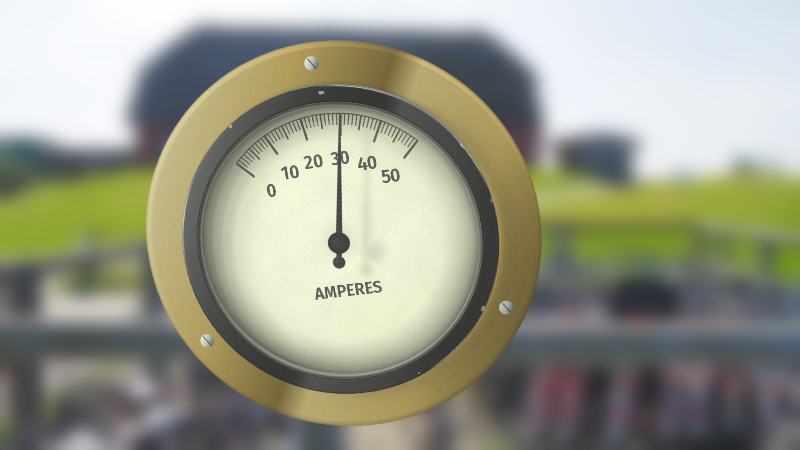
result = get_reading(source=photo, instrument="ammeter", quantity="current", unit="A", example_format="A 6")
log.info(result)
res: A 30
